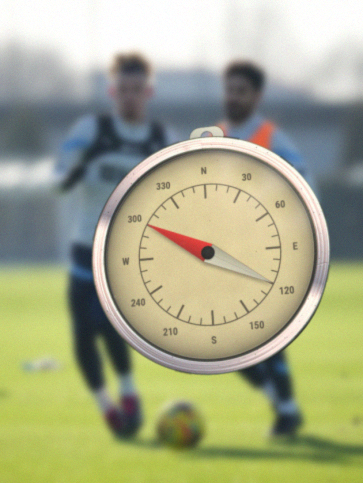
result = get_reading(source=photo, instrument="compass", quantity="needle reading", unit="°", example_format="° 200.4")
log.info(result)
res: ° 300
